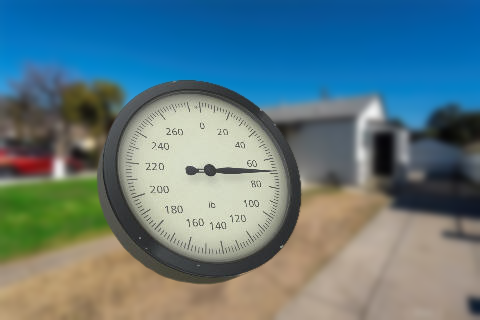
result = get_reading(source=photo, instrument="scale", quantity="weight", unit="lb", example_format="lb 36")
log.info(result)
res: lb 70
